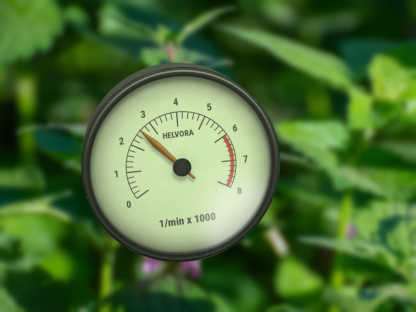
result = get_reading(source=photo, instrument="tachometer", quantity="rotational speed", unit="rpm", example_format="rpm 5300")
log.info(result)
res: rpm 2600
